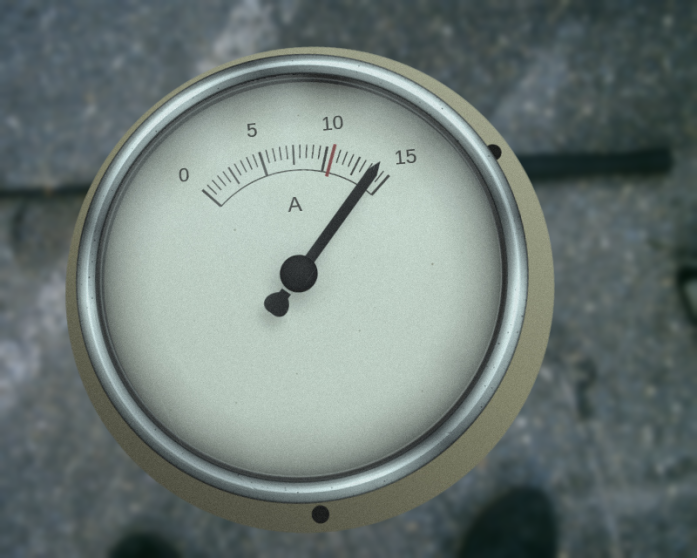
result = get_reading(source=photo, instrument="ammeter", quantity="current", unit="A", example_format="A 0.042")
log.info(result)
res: A 14
